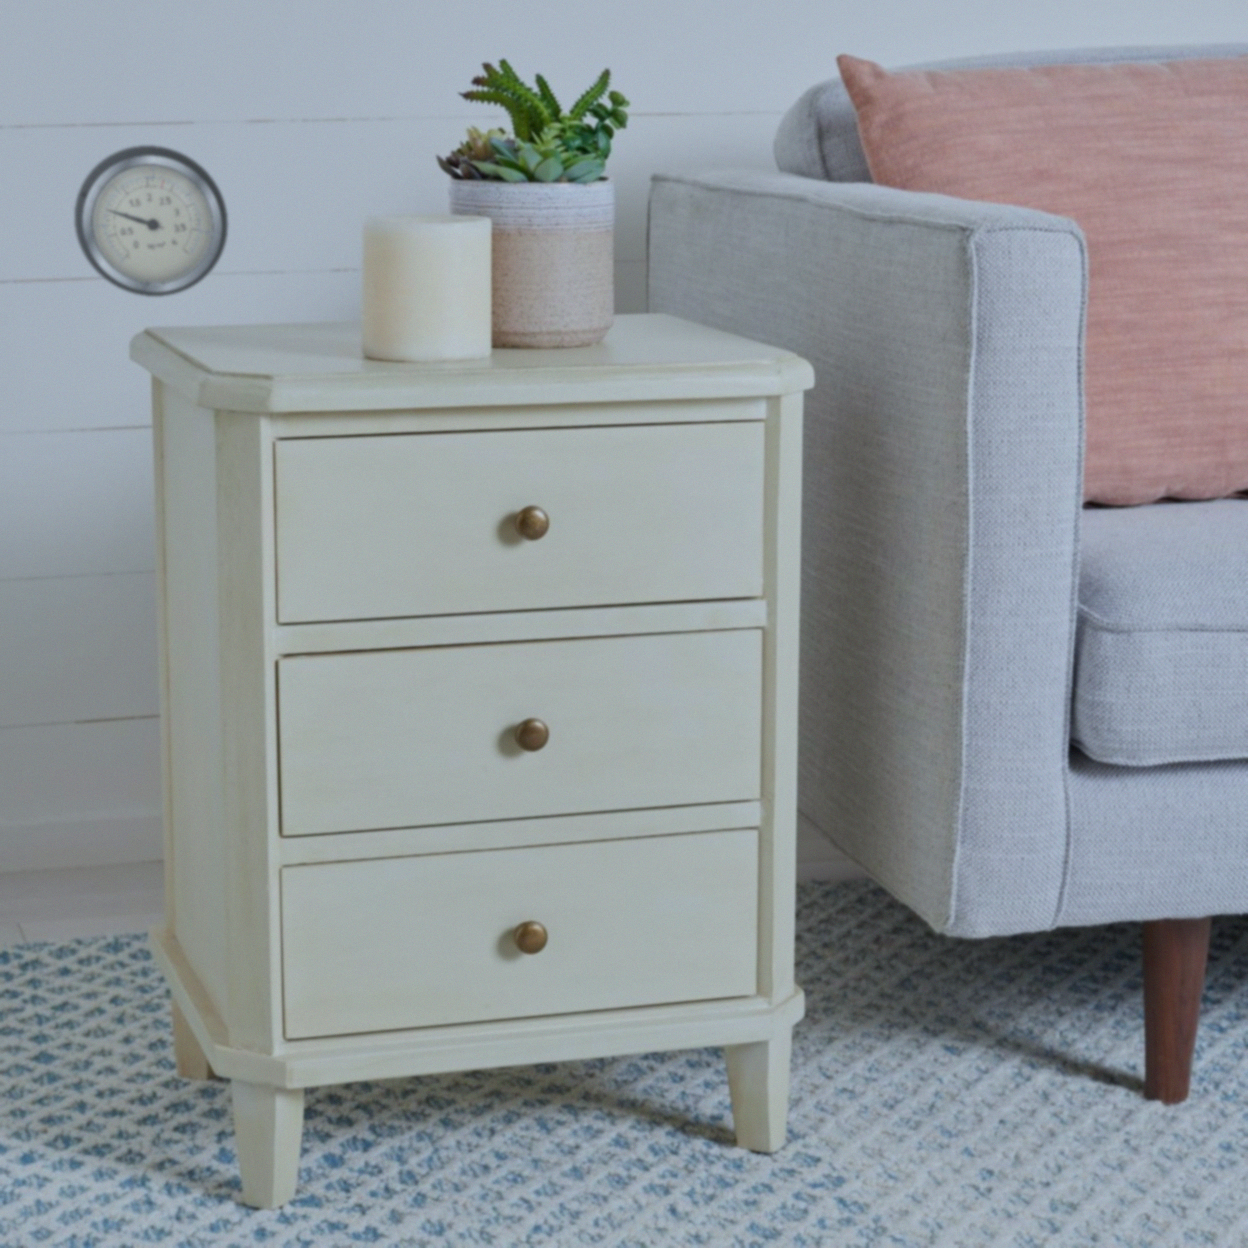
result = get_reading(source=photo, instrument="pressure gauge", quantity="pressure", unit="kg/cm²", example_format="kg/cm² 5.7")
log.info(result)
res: kg/cm² 1
